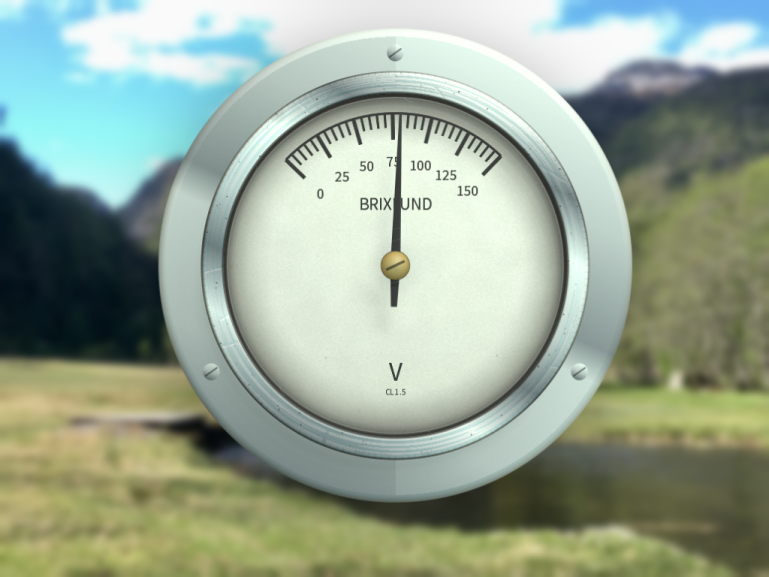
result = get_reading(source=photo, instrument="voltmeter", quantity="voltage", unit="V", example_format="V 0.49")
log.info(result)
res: V 80
